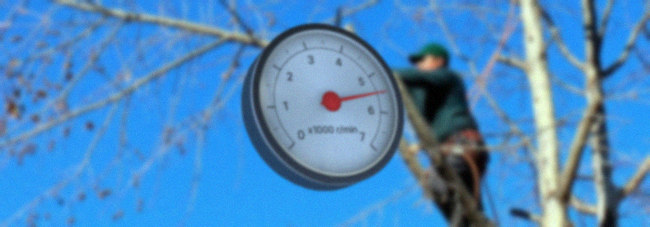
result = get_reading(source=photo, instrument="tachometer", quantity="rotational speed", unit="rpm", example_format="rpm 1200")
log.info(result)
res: rpm 5500
